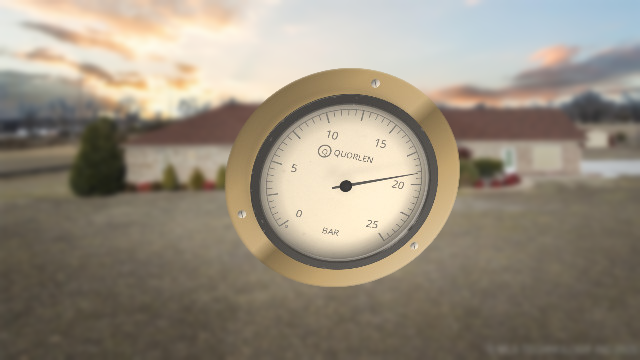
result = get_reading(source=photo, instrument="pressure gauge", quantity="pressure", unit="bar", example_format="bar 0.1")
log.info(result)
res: bar 19
